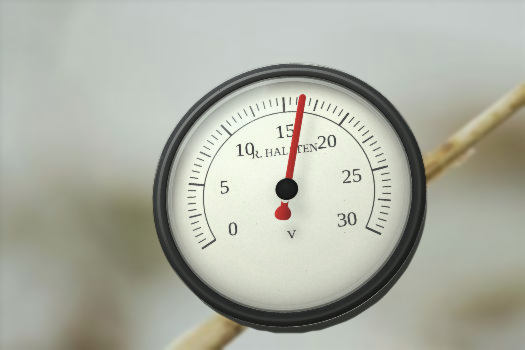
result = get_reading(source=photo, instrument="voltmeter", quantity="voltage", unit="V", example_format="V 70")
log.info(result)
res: V 16.5
